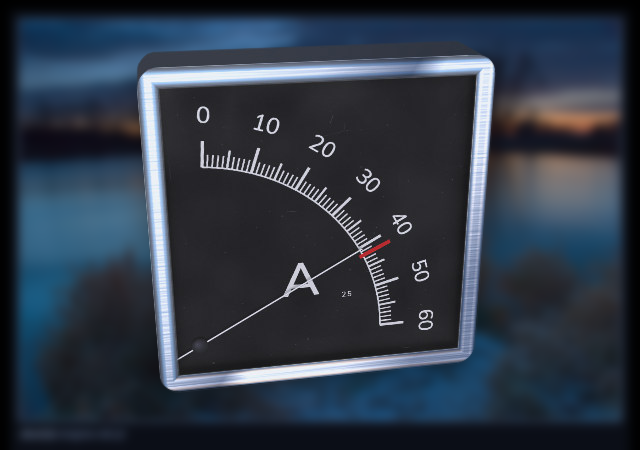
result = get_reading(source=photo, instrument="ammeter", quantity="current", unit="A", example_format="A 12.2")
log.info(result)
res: A 40
